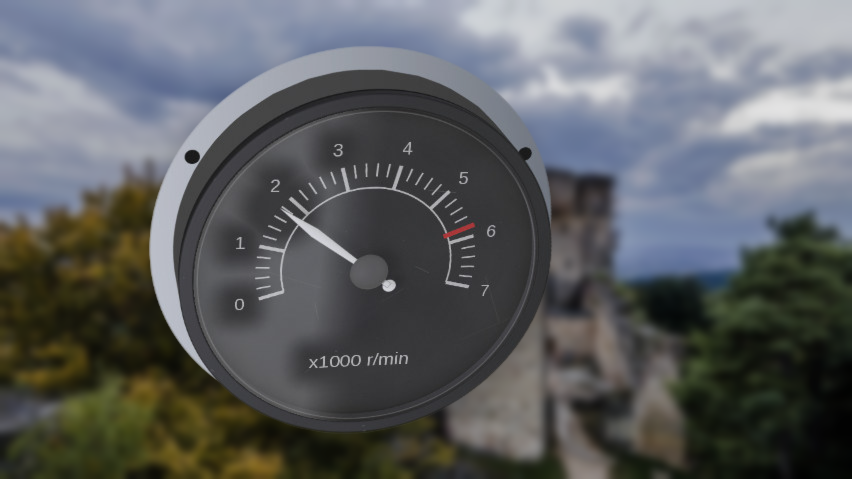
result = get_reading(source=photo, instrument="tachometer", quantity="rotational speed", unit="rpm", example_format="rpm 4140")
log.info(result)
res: rpm 1800
